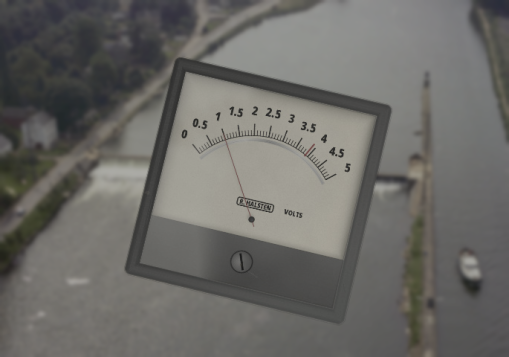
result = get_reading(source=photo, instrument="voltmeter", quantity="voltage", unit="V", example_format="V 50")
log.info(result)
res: V 1
